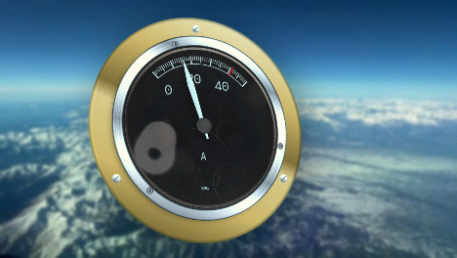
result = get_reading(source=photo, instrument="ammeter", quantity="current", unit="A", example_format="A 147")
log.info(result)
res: A 15
